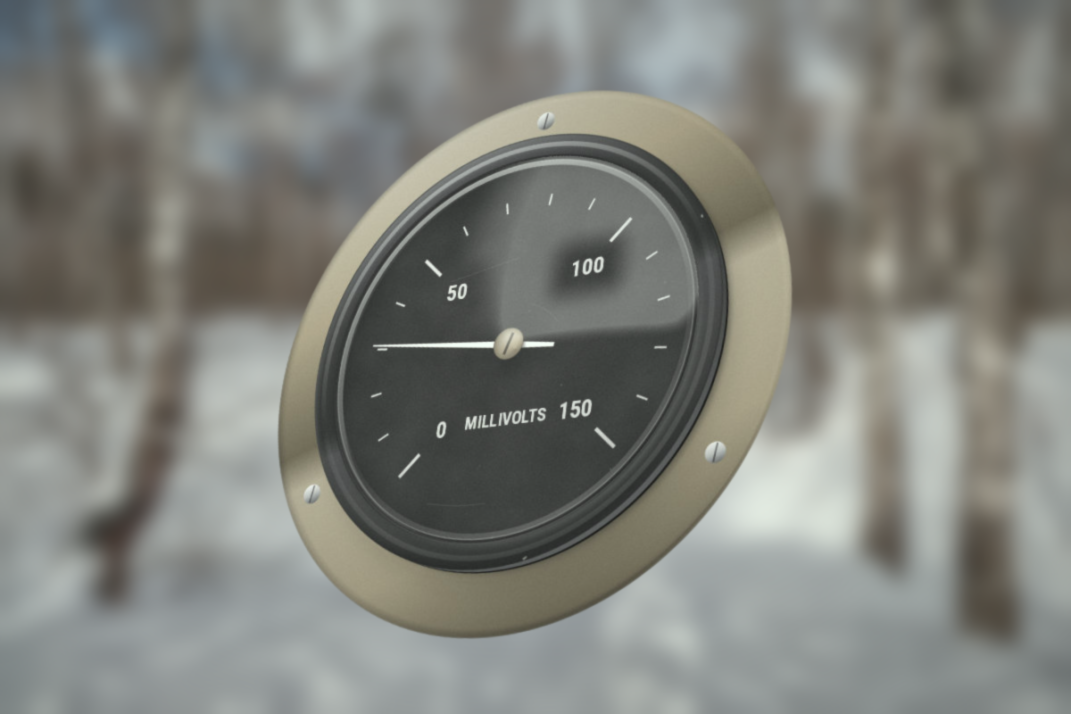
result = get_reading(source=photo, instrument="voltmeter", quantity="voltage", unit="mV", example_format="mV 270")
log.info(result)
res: mV 30
